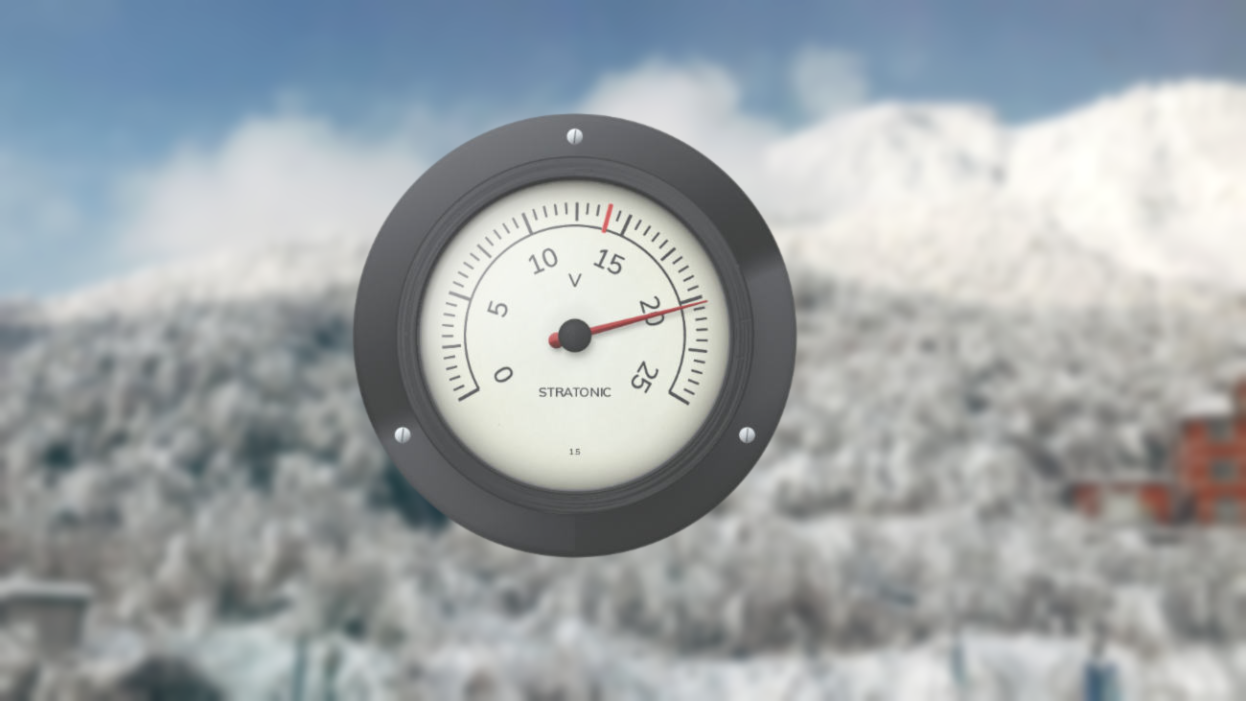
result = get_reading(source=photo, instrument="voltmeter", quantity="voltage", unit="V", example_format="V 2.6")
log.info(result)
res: V 20.25
